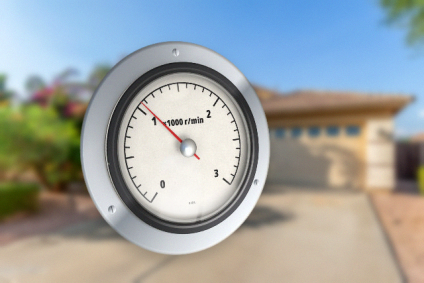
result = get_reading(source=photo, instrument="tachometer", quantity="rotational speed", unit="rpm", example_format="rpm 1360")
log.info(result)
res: rpm 1050
